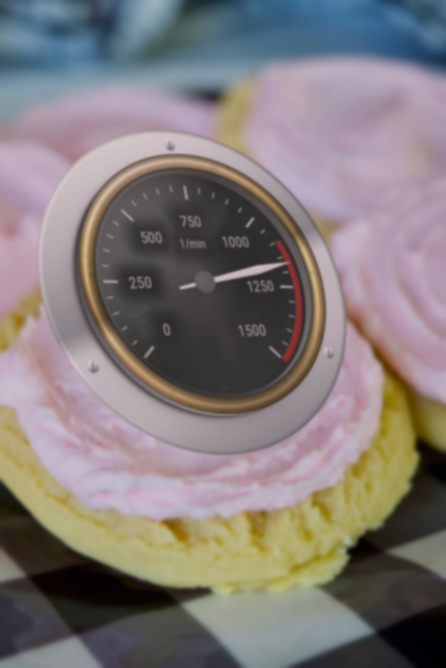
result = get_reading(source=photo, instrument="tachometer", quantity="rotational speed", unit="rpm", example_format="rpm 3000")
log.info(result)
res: rpm 1175
